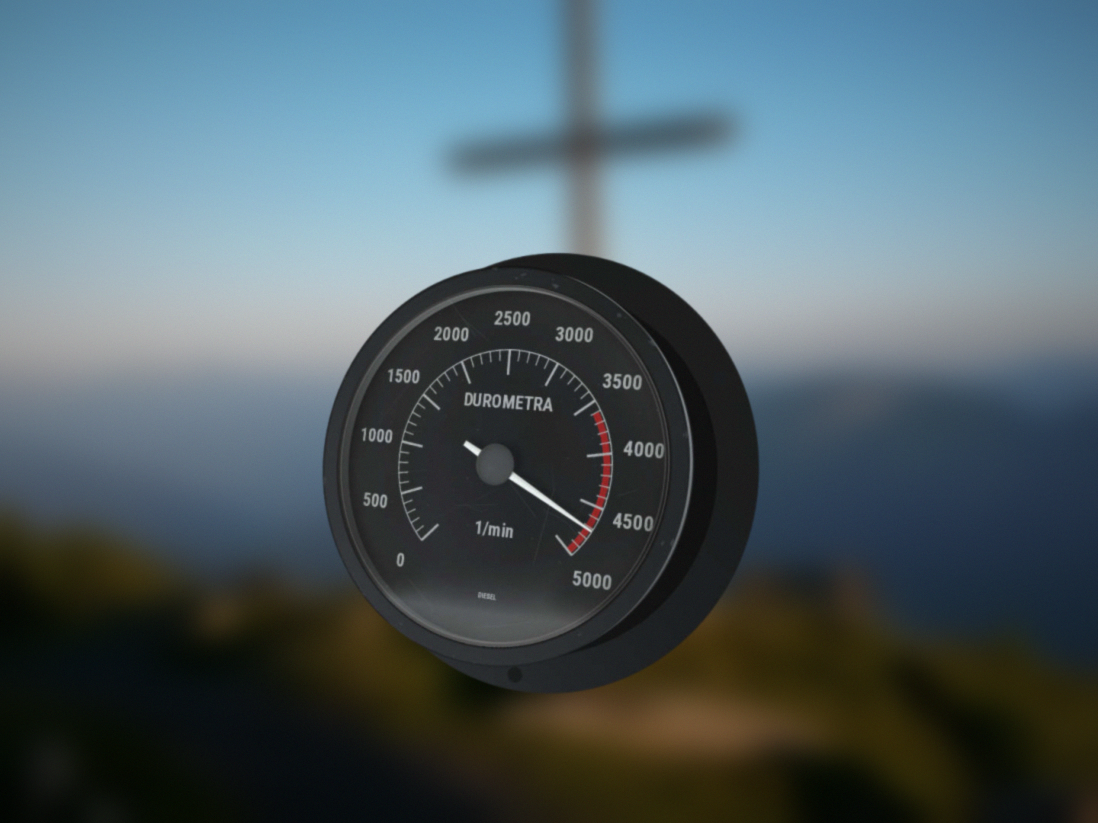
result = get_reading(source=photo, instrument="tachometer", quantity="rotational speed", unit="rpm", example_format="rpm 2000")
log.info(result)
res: rpm 4700
